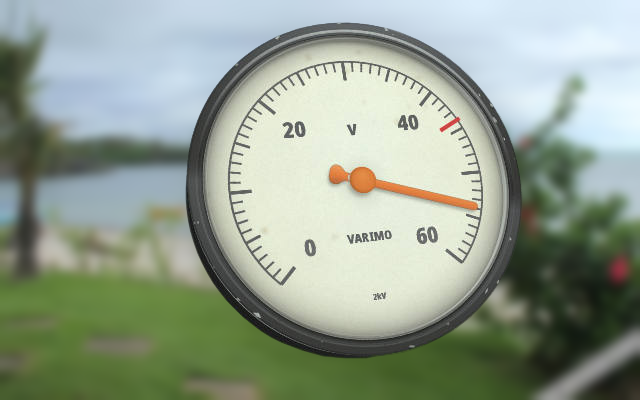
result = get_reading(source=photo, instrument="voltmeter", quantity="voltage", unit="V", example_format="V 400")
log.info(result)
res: V 54
